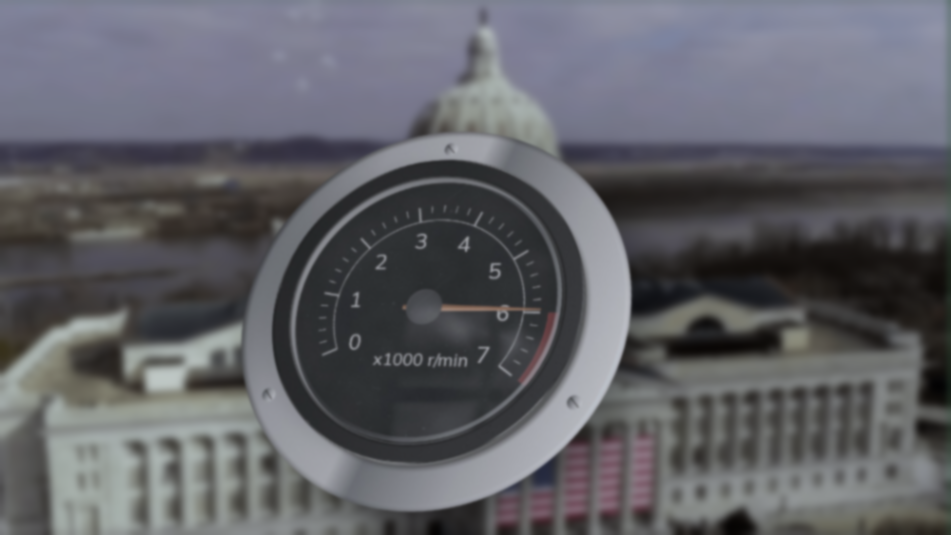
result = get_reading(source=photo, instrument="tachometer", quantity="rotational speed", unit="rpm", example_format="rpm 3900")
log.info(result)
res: rpm 6000
